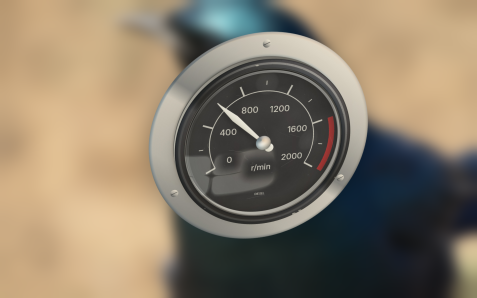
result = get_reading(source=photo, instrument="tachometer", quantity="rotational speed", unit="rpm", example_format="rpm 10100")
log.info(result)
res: rpm 600
